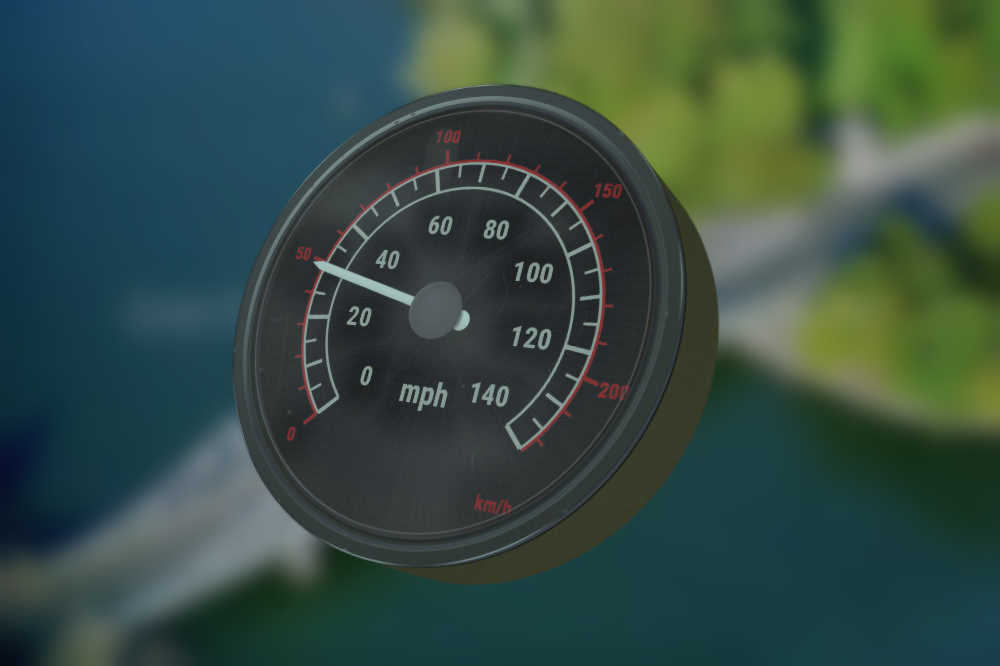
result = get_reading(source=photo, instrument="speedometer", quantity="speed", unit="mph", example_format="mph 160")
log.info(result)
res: mph 30
